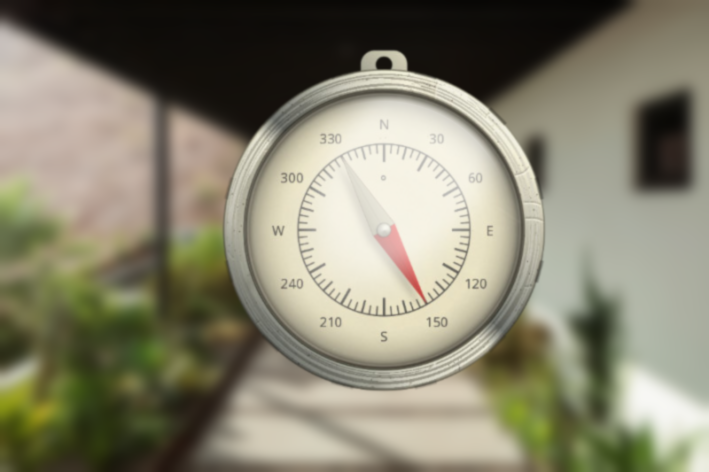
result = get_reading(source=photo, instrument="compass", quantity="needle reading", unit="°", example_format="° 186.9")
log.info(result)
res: ° 150
